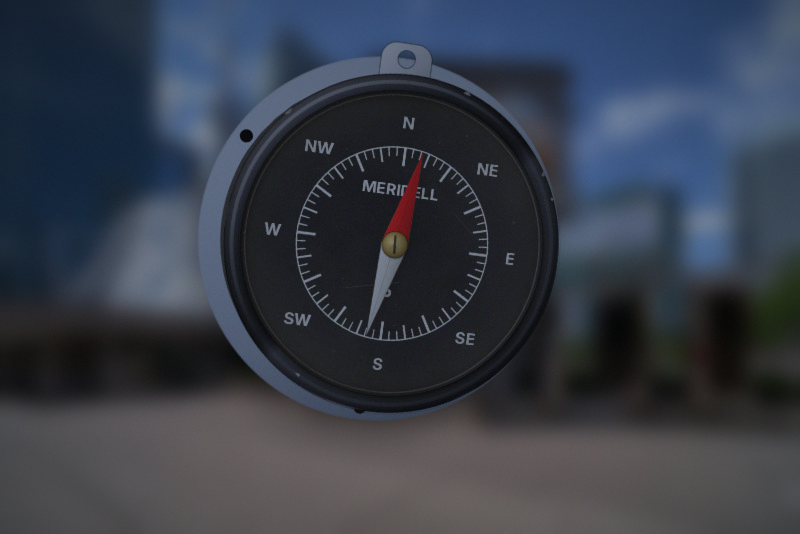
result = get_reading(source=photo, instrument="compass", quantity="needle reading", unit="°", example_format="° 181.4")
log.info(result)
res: ° 10
